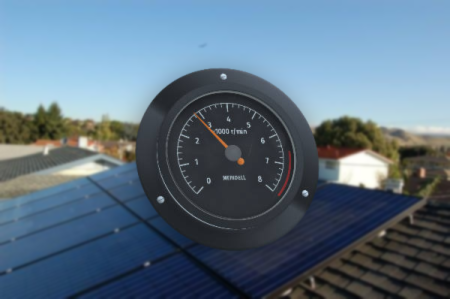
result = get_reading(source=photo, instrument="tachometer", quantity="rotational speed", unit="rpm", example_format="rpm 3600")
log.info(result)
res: rpm 2800
